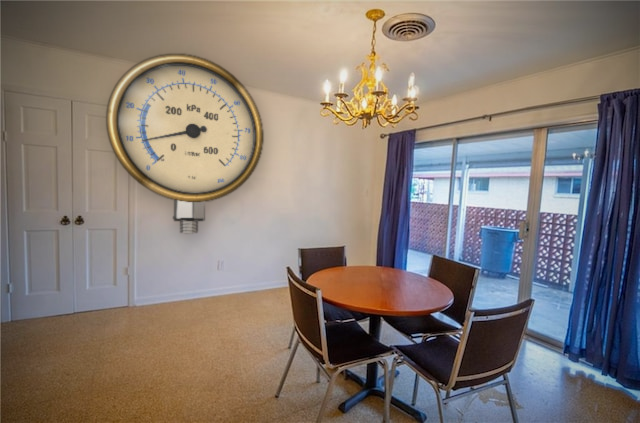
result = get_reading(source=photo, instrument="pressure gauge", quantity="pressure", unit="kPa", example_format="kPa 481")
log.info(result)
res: kPa 60
